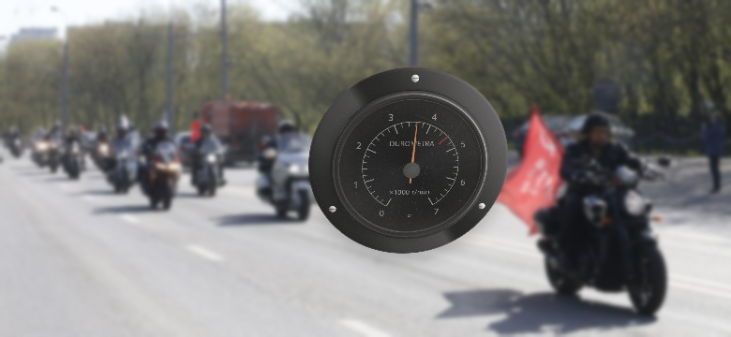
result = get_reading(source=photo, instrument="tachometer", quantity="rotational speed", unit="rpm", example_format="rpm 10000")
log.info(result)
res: rpm 3600
